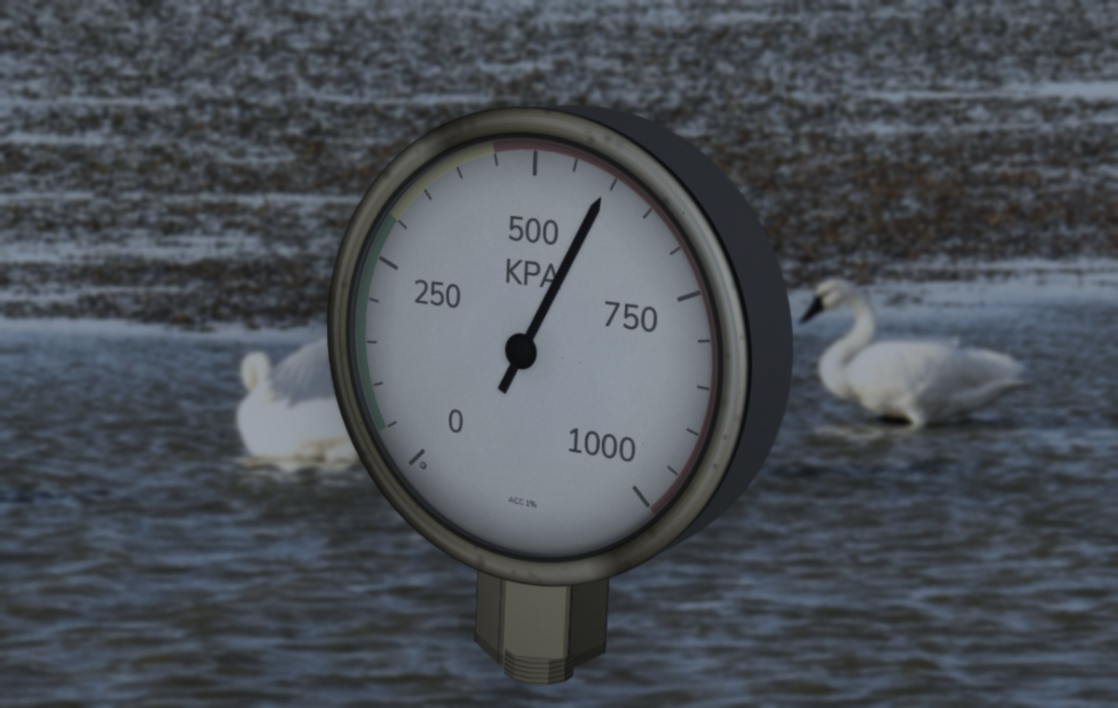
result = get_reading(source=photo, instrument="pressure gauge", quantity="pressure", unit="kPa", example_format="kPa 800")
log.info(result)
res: kPa 600
